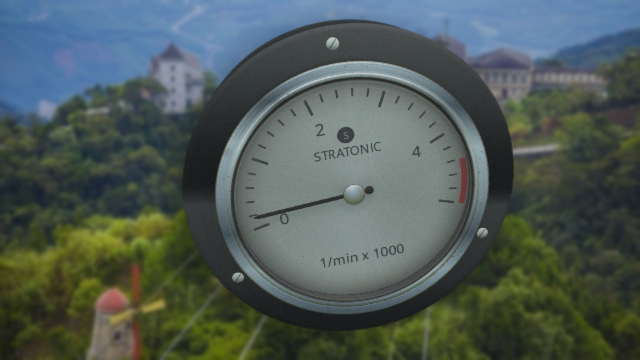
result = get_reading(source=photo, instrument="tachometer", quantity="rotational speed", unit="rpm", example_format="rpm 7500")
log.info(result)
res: rpm 200
